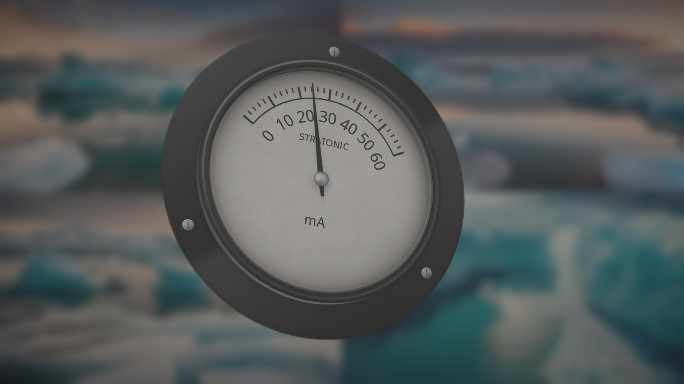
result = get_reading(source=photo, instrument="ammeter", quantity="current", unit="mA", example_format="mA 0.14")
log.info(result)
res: mA 24
